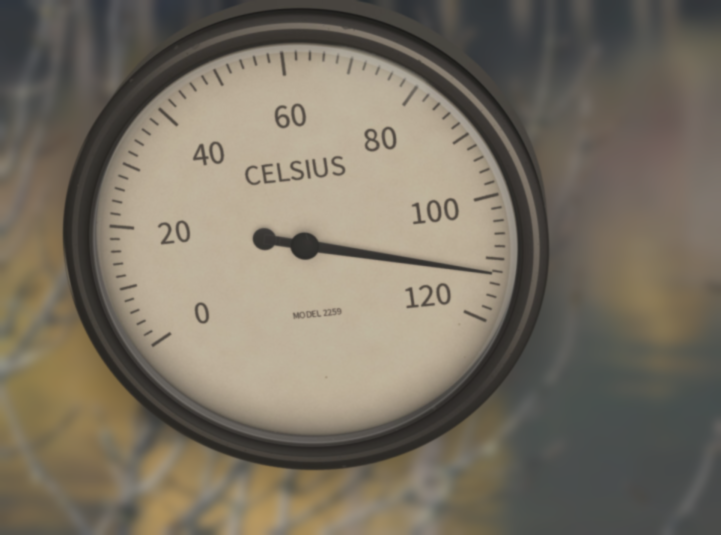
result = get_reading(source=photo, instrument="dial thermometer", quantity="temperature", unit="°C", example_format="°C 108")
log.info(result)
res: °C 112
